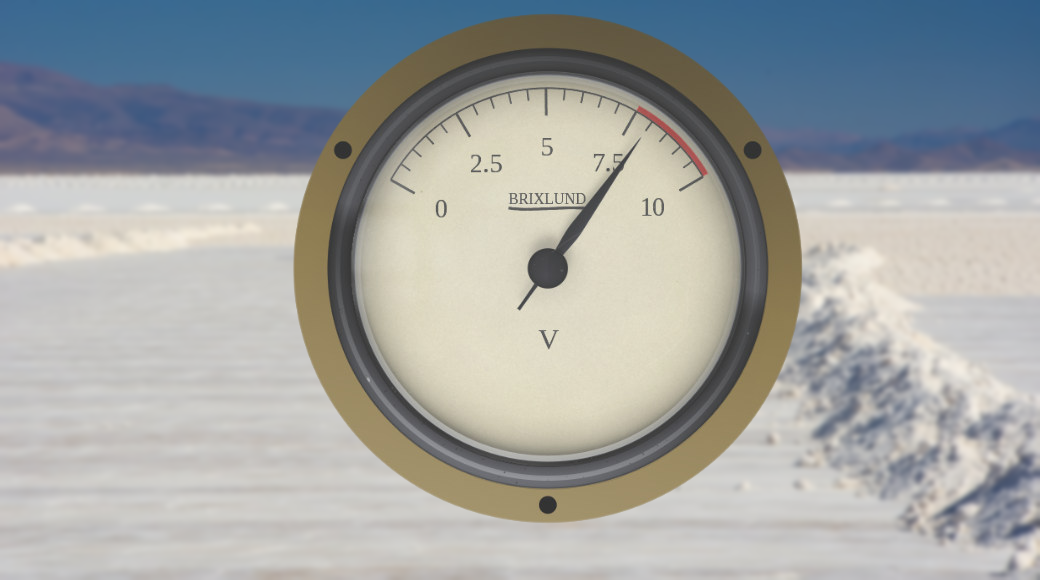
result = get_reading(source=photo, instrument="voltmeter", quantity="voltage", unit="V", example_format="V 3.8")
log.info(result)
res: V 8
